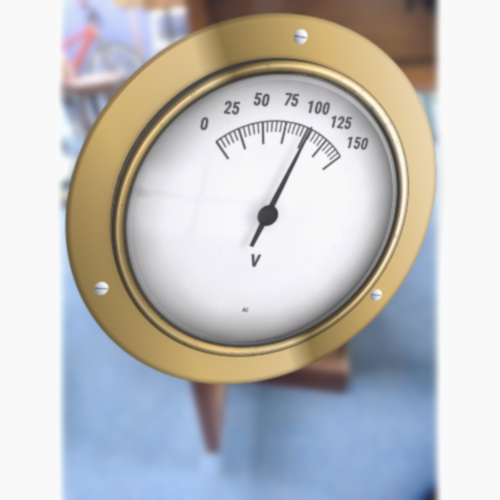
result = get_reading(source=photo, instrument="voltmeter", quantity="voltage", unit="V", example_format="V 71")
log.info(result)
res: V 100
